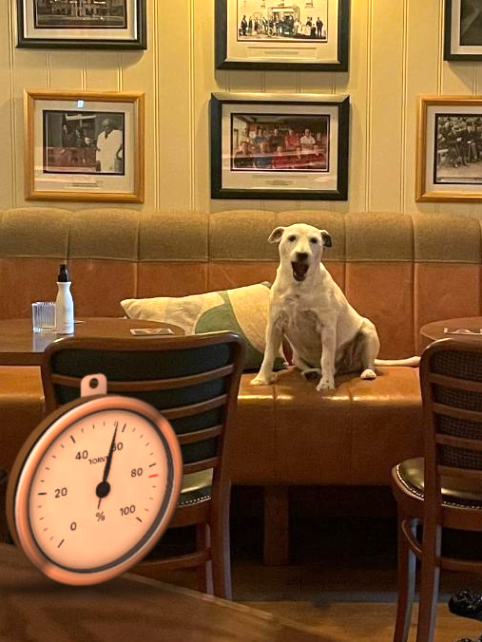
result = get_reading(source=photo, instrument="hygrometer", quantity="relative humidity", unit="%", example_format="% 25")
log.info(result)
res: % 56
